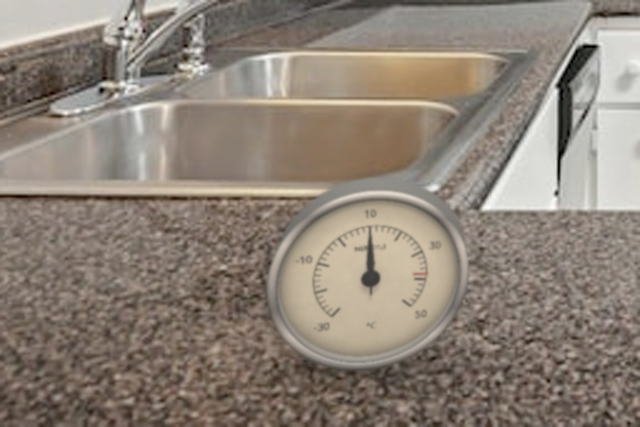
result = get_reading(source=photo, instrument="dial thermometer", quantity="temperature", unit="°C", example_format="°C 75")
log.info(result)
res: °C 10
